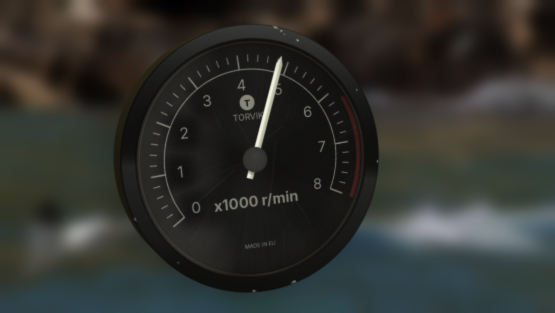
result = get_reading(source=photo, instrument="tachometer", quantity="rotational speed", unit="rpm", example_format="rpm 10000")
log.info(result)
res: rpm 4800
